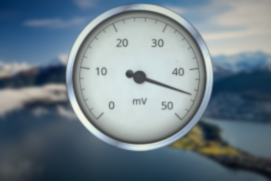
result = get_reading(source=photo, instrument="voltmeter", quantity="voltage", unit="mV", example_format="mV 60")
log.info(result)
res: mV 45
